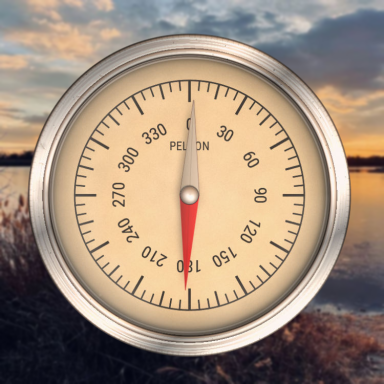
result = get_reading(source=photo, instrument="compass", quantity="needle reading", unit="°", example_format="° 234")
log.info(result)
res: ° 182.5
